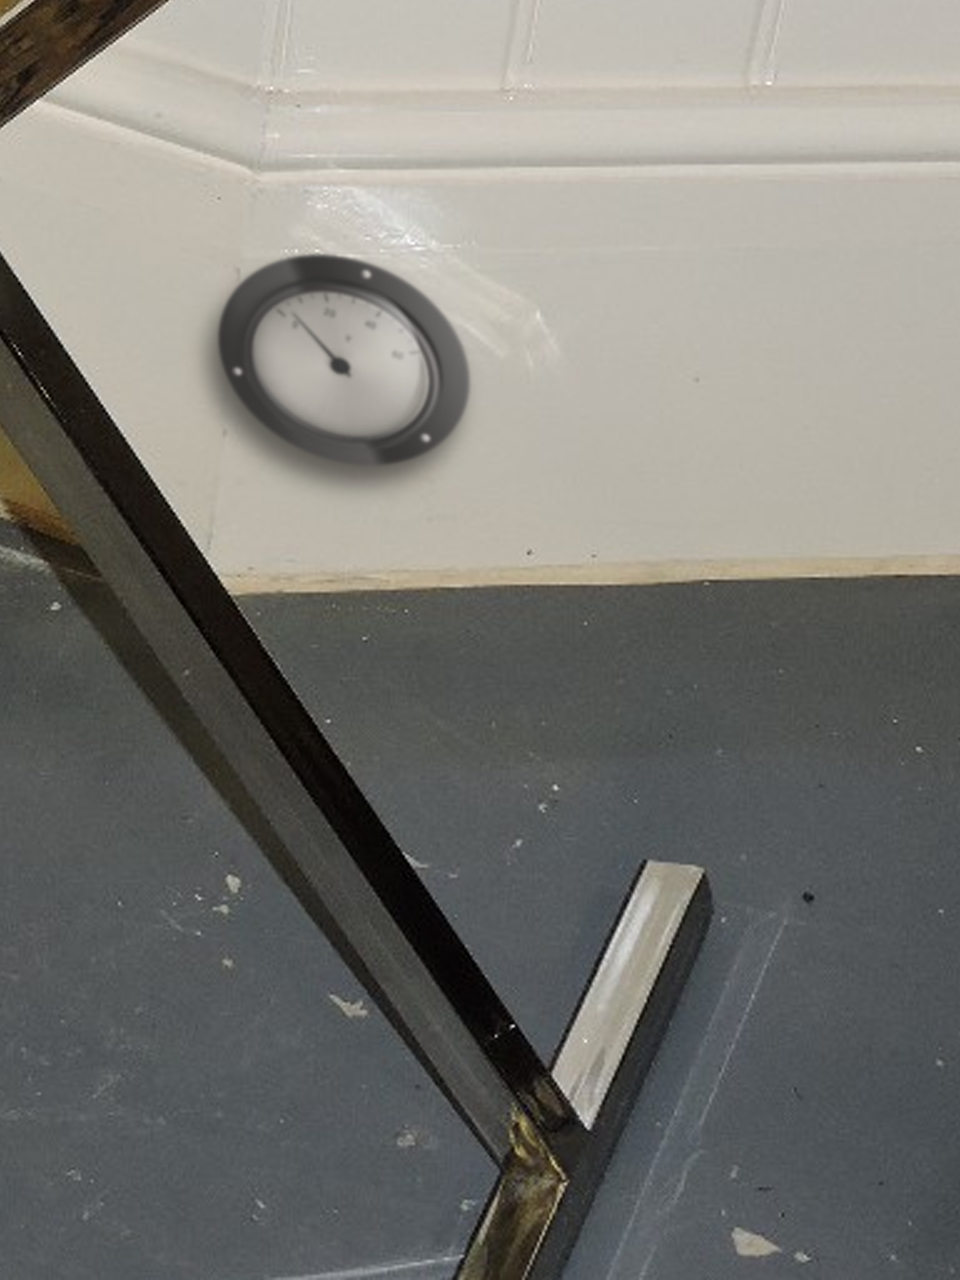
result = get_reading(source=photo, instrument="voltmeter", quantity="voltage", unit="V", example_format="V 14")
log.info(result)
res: V 5
